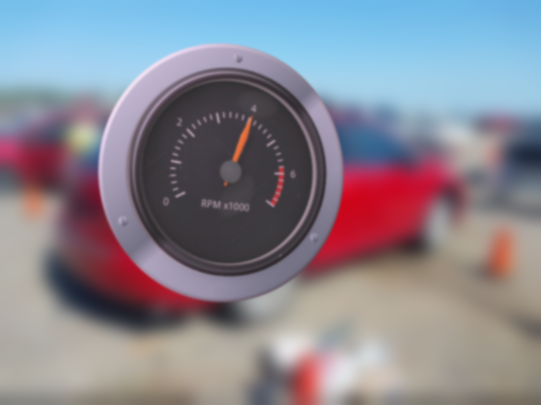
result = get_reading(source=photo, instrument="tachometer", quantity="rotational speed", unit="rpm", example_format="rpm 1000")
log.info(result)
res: rpm 4000
